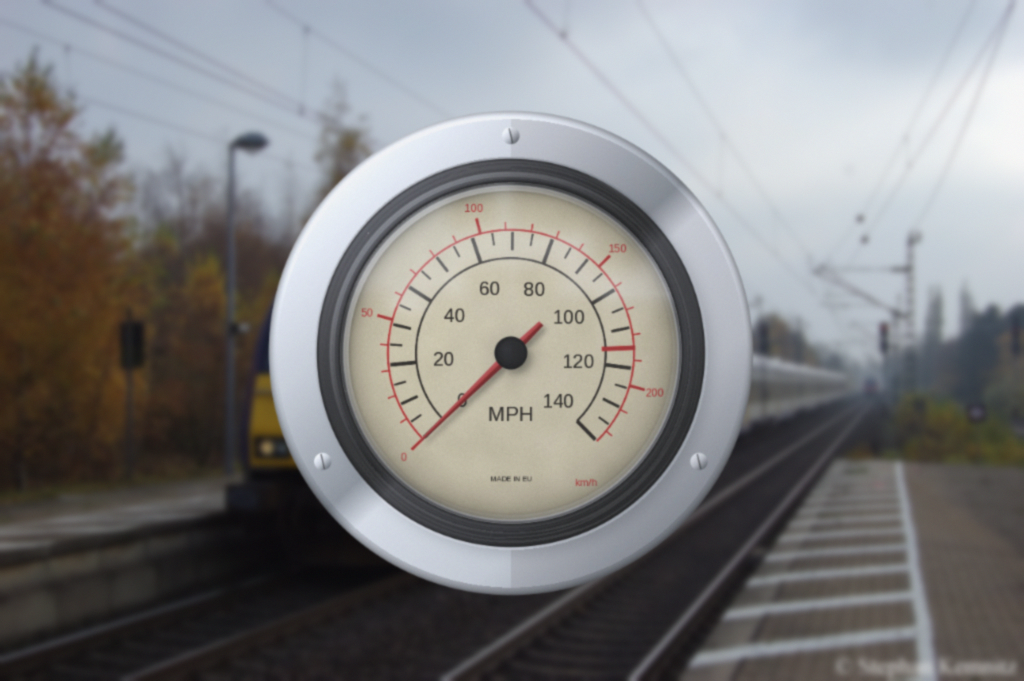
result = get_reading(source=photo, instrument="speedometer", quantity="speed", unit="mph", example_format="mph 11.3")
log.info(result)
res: mph 0
